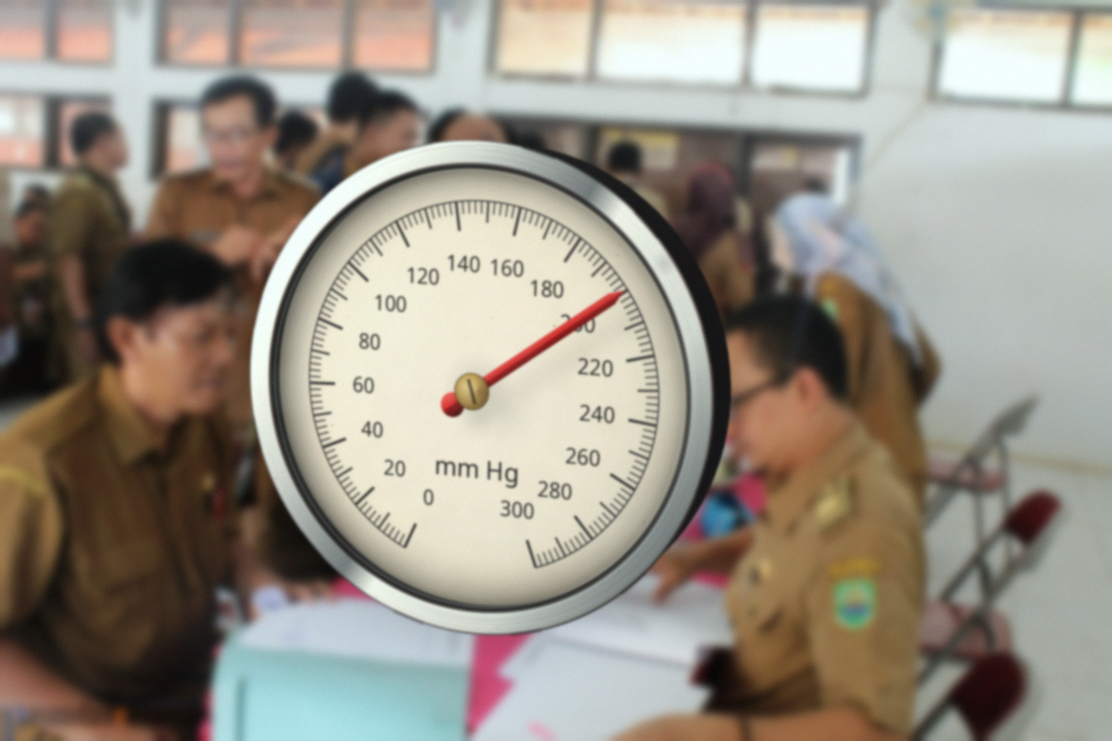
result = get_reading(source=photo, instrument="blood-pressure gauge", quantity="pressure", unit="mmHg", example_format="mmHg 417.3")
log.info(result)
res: mmHg 200
